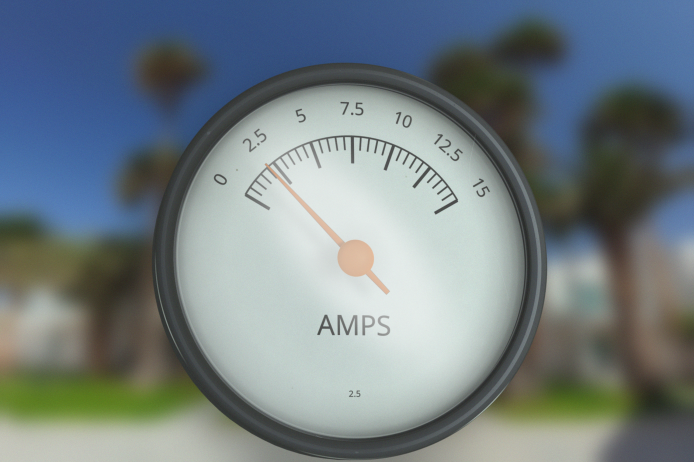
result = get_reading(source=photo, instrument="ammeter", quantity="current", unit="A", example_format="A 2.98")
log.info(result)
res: A 2
